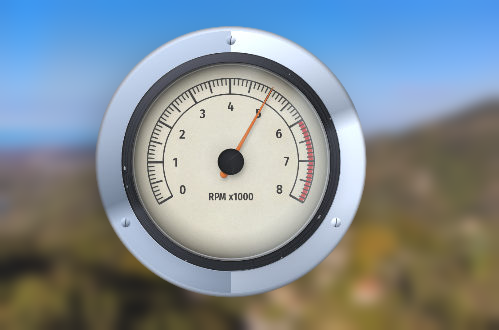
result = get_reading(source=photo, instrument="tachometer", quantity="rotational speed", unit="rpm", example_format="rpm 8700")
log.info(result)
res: rpm 5000
